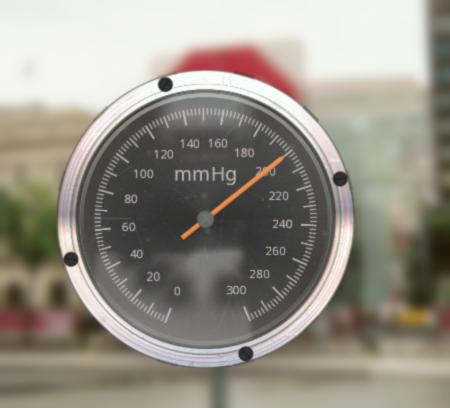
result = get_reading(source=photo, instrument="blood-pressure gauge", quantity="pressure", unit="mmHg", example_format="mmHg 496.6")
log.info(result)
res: mmHg 200
